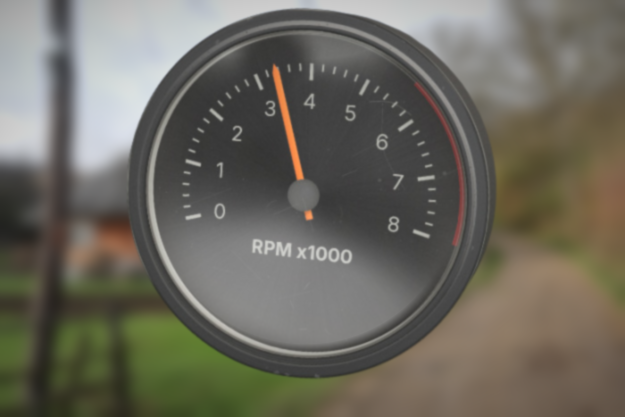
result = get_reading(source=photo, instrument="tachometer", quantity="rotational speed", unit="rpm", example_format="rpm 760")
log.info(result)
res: rpm 3400
